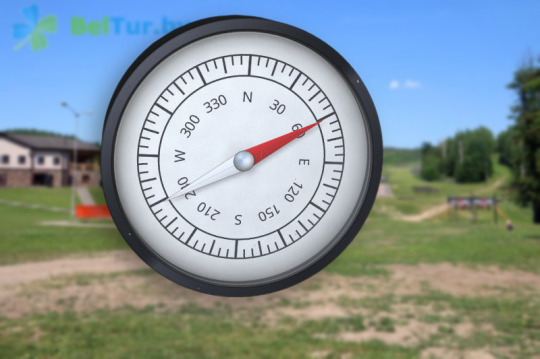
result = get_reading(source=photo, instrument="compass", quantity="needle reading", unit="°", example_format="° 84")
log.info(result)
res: ° 60
